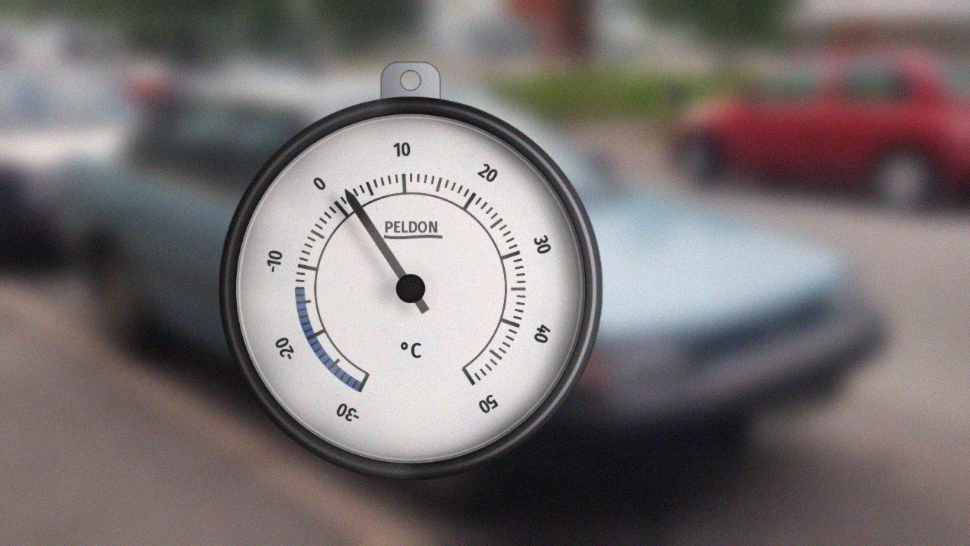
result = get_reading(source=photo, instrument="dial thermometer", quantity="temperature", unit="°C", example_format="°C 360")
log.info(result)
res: °C 2
